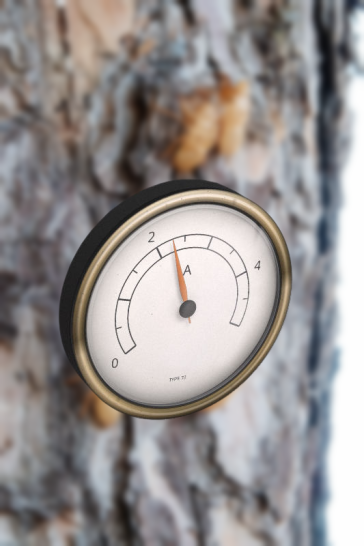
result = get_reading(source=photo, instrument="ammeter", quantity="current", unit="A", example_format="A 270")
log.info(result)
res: A 2.25
